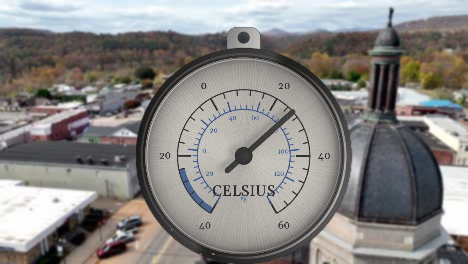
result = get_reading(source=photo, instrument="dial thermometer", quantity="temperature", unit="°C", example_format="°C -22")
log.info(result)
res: °C 26
